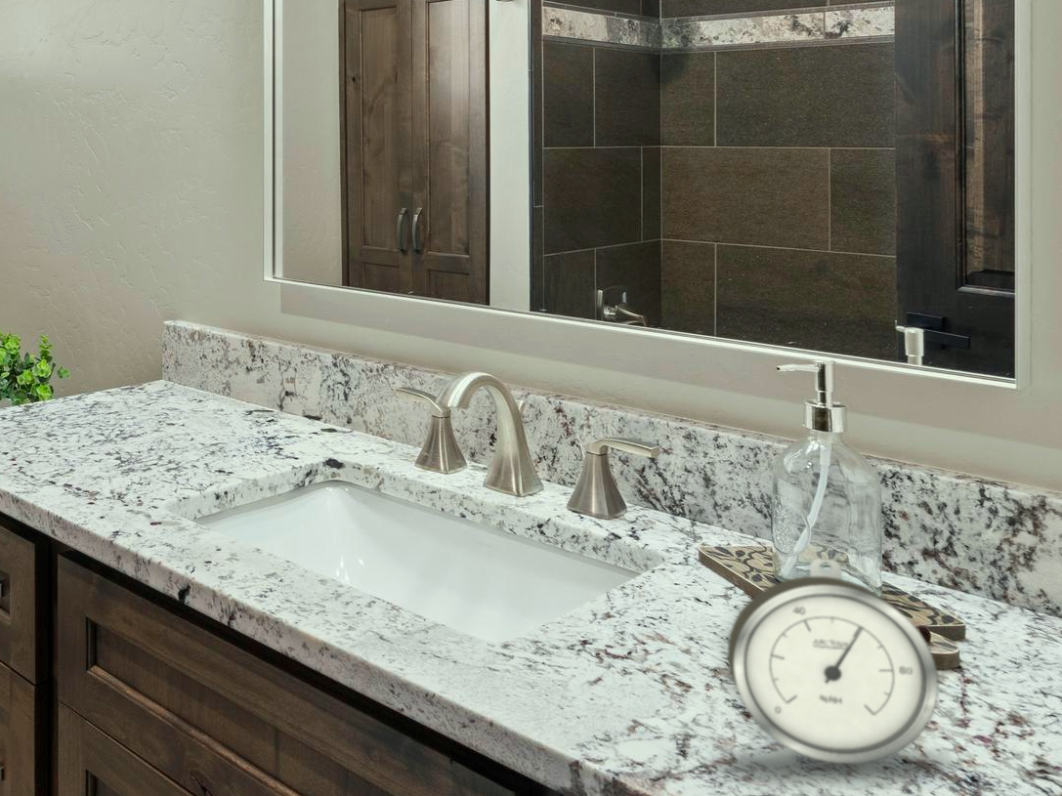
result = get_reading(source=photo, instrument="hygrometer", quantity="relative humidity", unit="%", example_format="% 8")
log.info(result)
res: % 60
